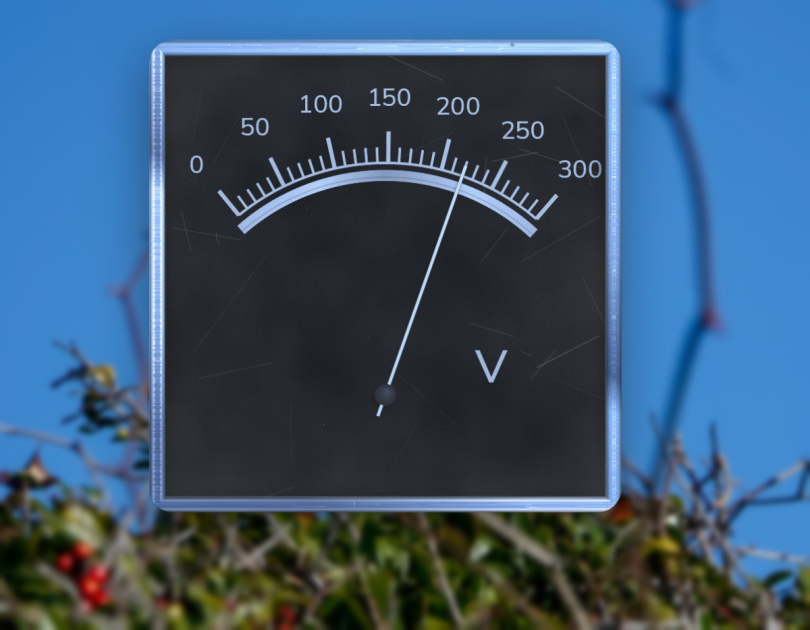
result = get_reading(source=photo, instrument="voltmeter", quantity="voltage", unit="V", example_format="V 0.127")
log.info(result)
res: V 220
